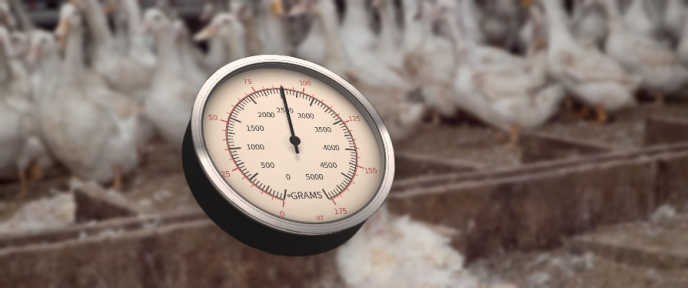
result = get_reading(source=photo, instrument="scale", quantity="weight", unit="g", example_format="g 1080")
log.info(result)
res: g 2500
